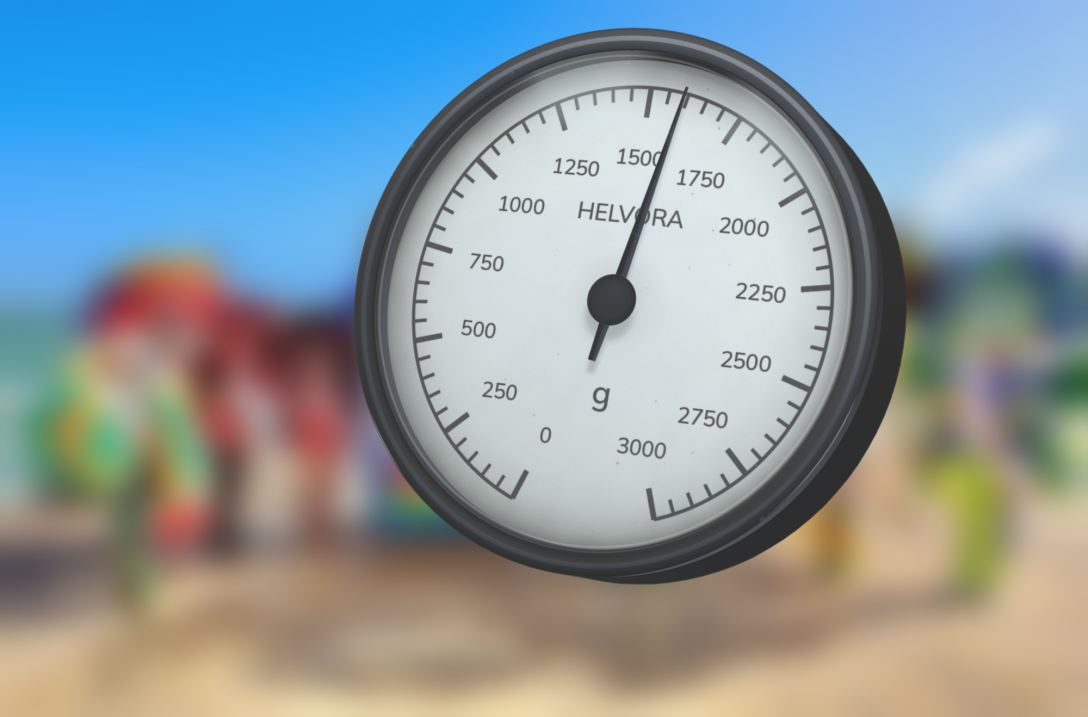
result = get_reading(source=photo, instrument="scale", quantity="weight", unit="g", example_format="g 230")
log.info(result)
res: g 1600
